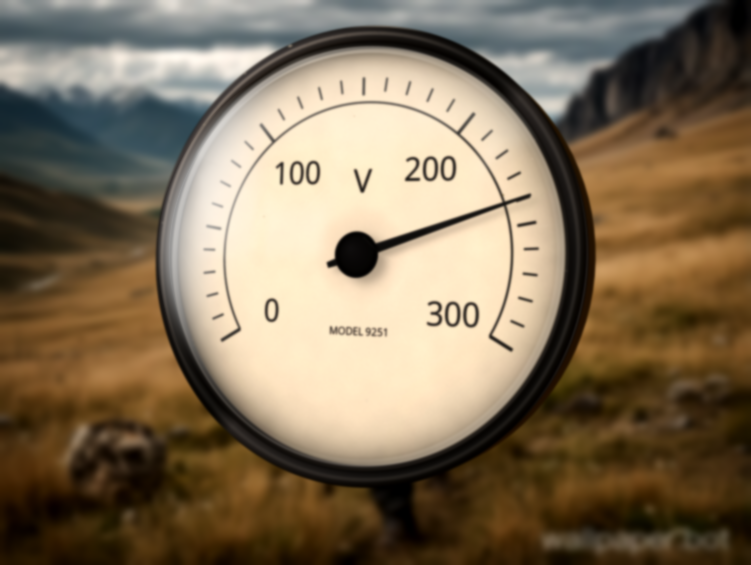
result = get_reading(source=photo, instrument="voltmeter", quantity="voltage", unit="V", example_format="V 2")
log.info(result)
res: V 240
